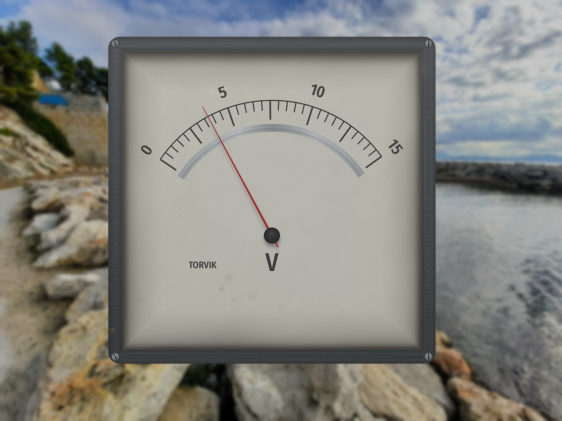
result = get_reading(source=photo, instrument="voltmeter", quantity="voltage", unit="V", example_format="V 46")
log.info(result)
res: V 3.75
